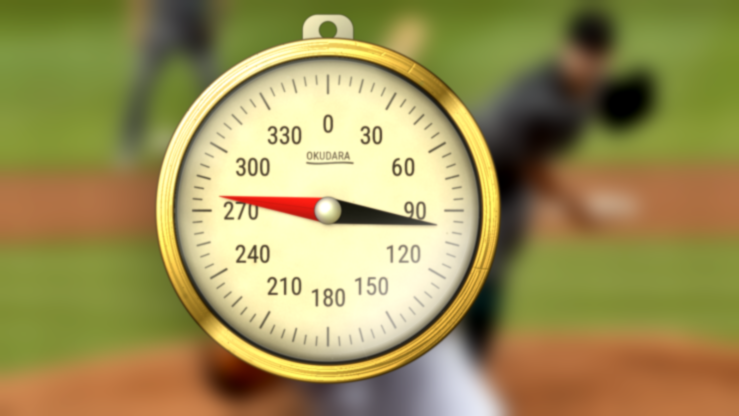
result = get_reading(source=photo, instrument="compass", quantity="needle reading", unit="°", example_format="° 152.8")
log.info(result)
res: ° 277.5
